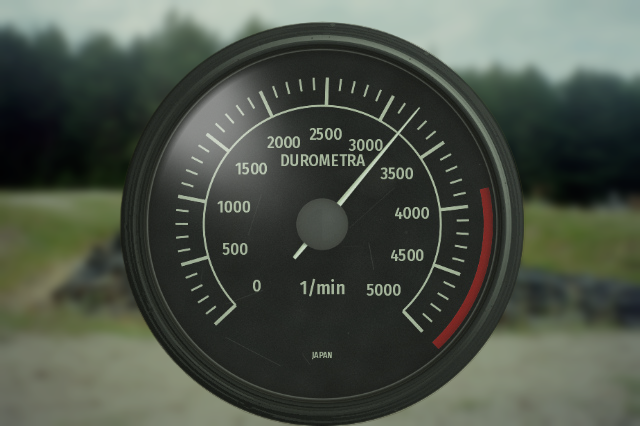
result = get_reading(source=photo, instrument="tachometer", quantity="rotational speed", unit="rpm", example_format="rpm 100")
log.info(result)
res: rpm 3200
